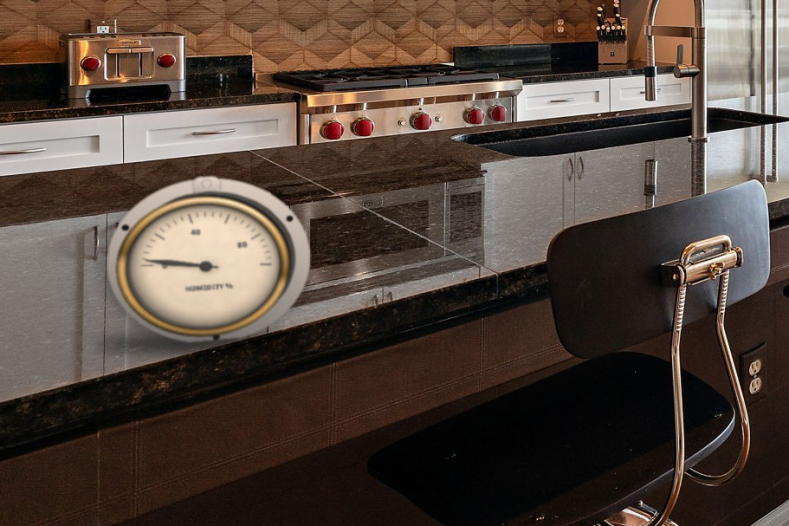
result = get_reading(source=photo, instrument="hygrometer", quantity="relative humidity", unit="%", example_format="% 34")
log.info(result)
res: % 4
